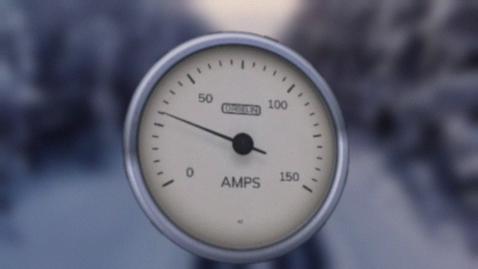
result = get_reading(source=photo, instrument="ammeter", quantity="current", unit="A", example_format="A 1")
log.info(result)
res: A 30
